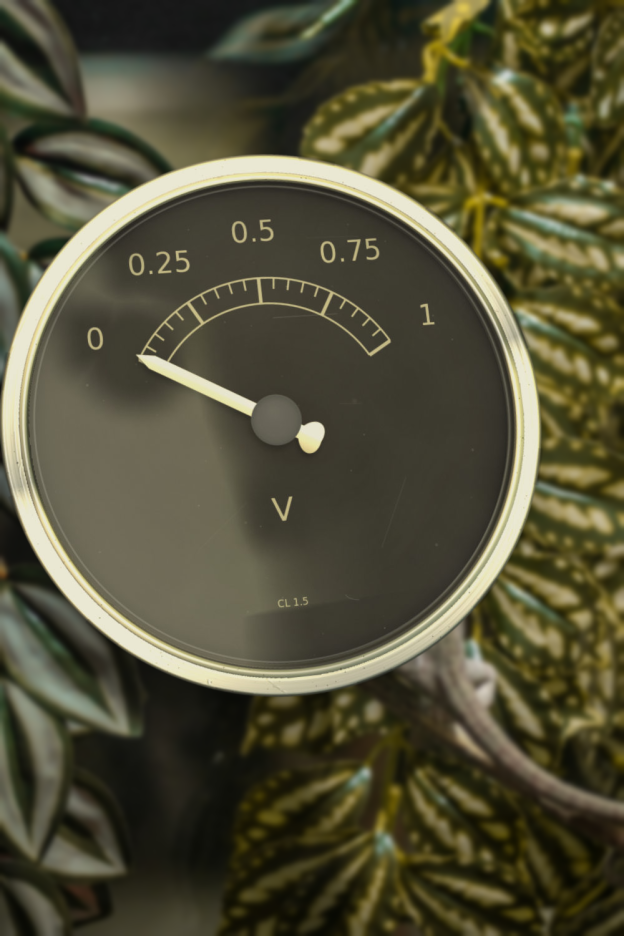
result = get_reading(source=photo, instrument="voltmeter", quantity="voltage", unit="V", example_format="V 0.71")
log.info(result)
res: V 0
